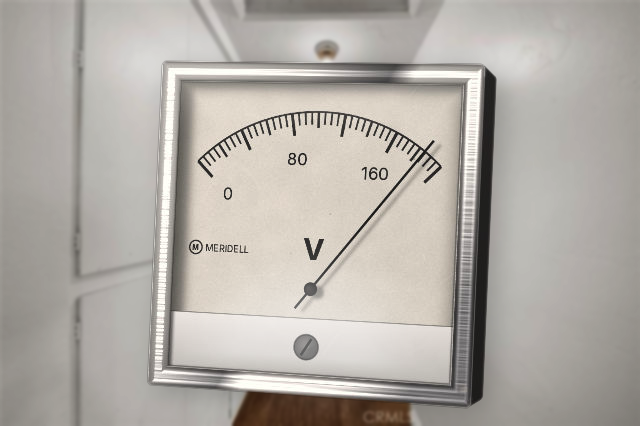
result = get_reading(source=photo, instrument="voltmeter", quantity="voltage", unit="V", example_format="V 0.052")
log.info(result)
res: V 185
